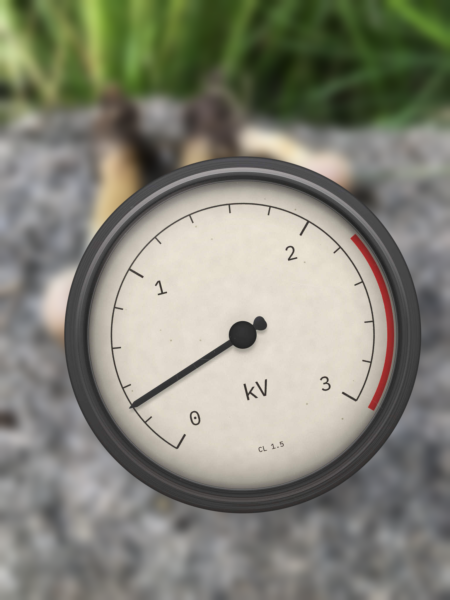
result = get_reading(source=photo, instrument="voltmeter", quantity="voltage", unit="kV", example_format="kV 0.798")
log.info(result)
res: kV 0.3
